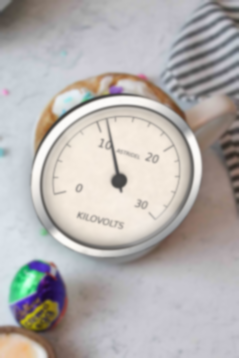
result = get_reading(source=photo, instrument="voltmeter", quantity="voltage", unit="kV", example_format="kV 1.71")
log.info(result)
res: kV 11
